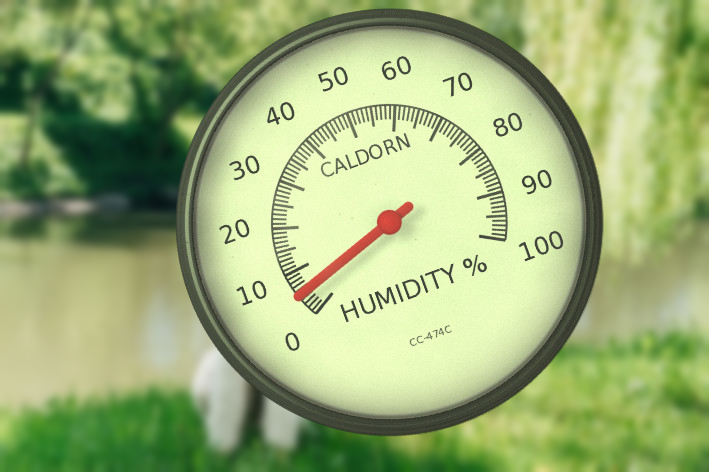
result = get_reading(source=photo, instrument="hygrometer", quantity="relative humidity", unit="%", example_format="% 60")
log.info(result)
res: % 5
